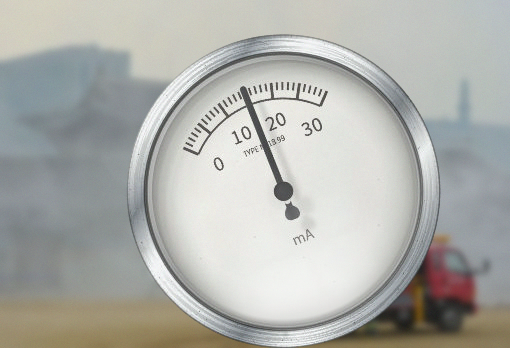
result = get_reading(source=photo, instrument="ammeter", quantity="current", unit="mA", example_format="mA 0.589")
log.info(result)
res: mA 15
